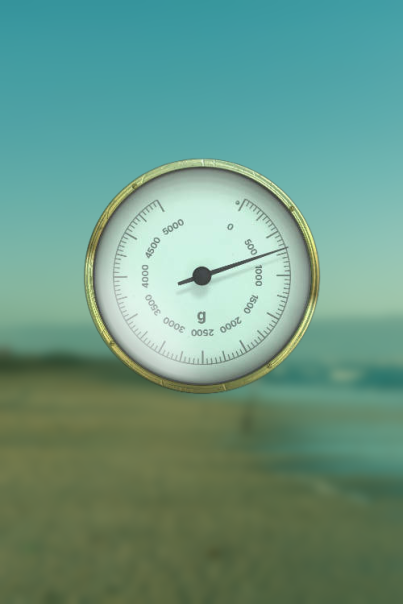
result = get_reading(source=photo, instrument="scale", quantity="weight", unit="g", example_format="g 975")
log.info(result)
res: g 700
